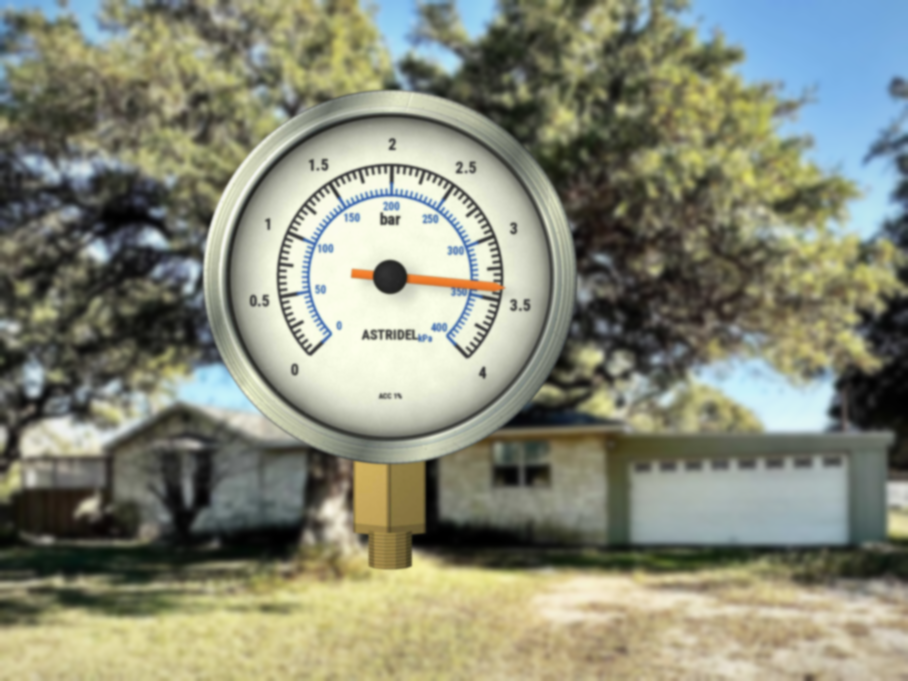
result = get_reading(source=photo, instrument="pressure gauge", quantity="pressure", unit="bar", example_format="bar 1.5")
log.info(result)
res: bar 3.4
